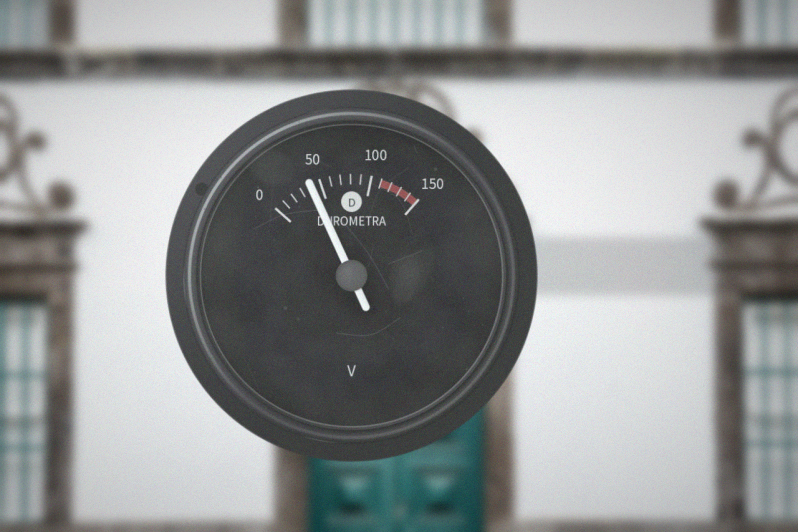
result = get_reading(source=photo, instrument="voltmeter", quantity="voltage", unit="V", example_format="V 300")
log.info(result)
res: V 40
